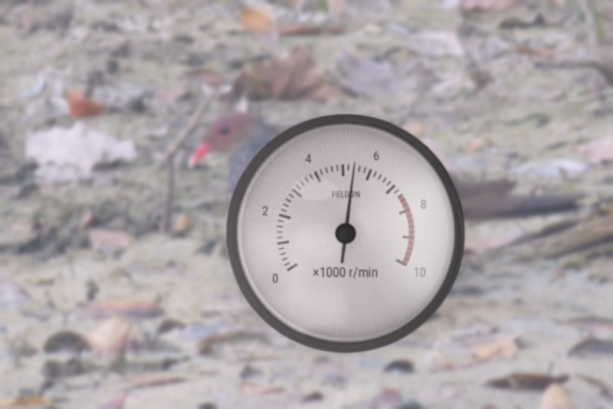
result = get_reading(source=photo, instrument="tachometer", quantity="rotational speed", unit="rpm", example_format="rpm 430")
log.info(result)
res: rpm 5400
